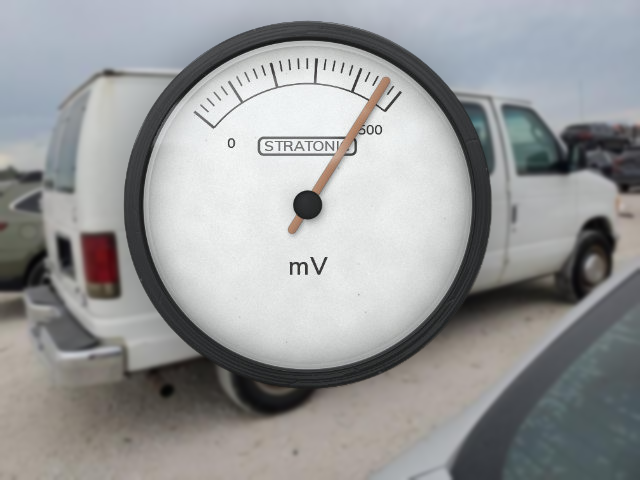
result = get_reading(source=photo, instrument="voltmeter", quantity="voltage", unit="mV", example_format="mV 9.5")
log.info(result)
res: mV 460
